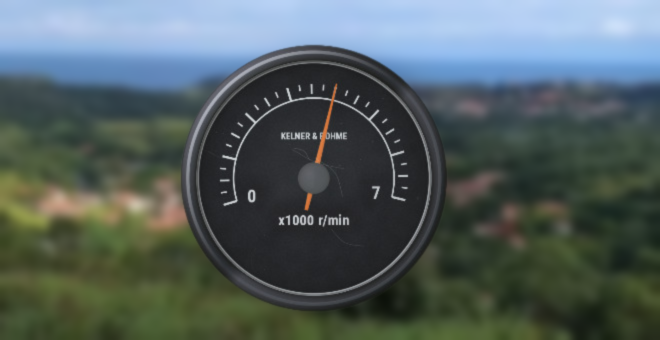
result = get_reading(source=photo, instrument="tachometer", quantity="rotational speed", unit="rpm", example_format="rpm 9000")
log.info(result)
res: rpm 4000
